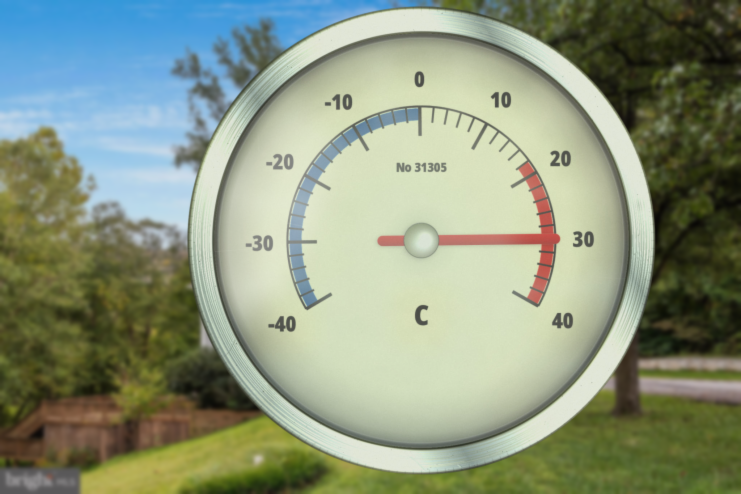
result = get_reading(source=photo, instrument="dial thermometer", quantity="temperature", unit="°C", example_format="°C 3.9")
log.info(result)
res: °C 30
